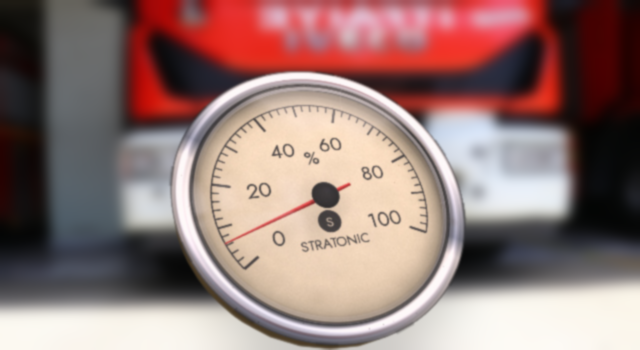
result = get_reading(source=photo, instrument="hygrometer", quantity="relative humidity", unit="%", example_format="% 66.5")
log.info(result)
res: % 6
